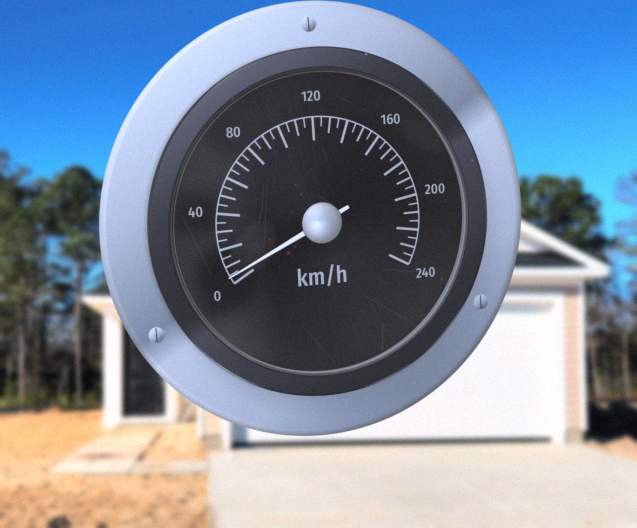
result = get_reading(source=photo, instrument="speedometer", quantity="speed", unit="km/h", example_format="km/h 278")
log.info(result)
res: km/h 5
